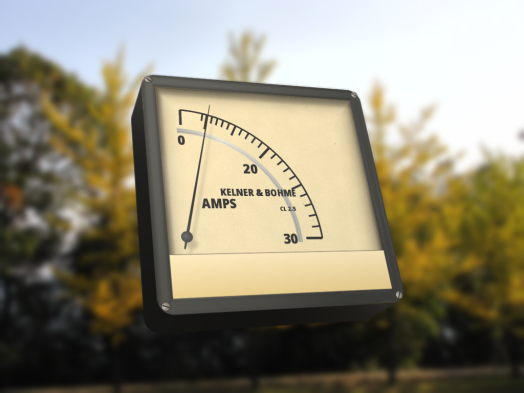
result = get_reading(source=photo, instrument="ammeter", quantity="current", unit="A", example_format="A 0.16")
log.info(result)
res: A 10
